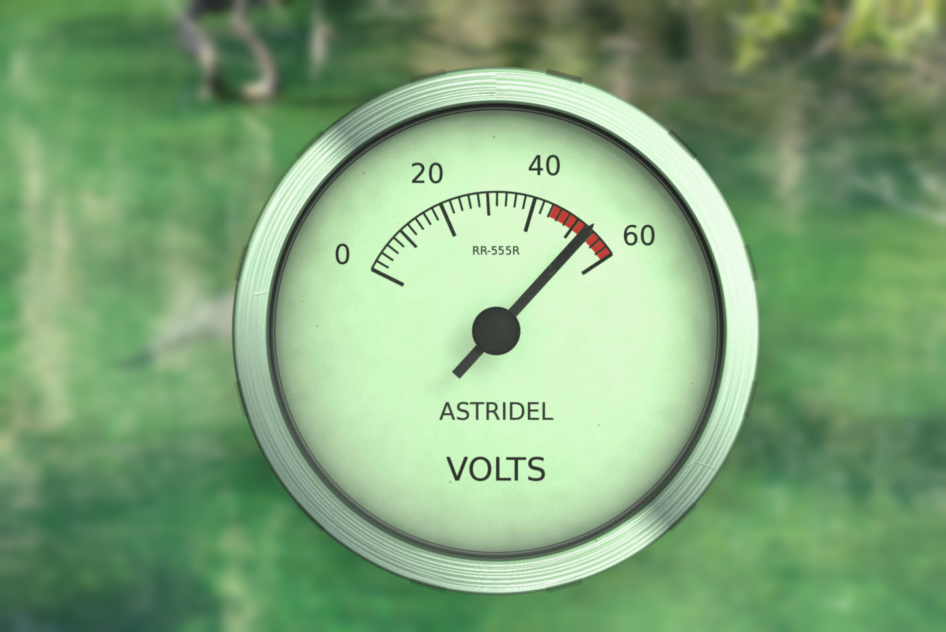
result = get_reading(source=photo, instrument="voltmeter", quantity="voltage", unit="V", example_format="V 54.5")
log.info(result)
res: V 53
